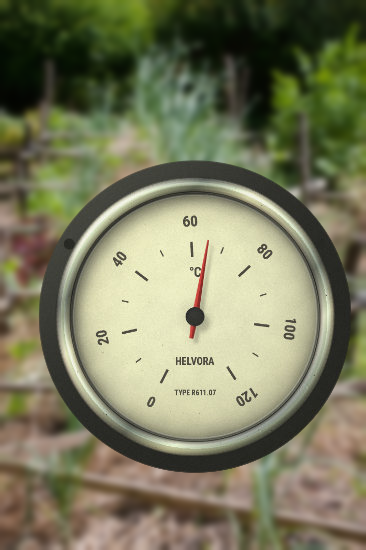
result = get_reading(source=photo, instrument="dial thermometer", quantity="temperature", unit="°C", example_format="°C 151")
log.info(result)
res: °C 65
